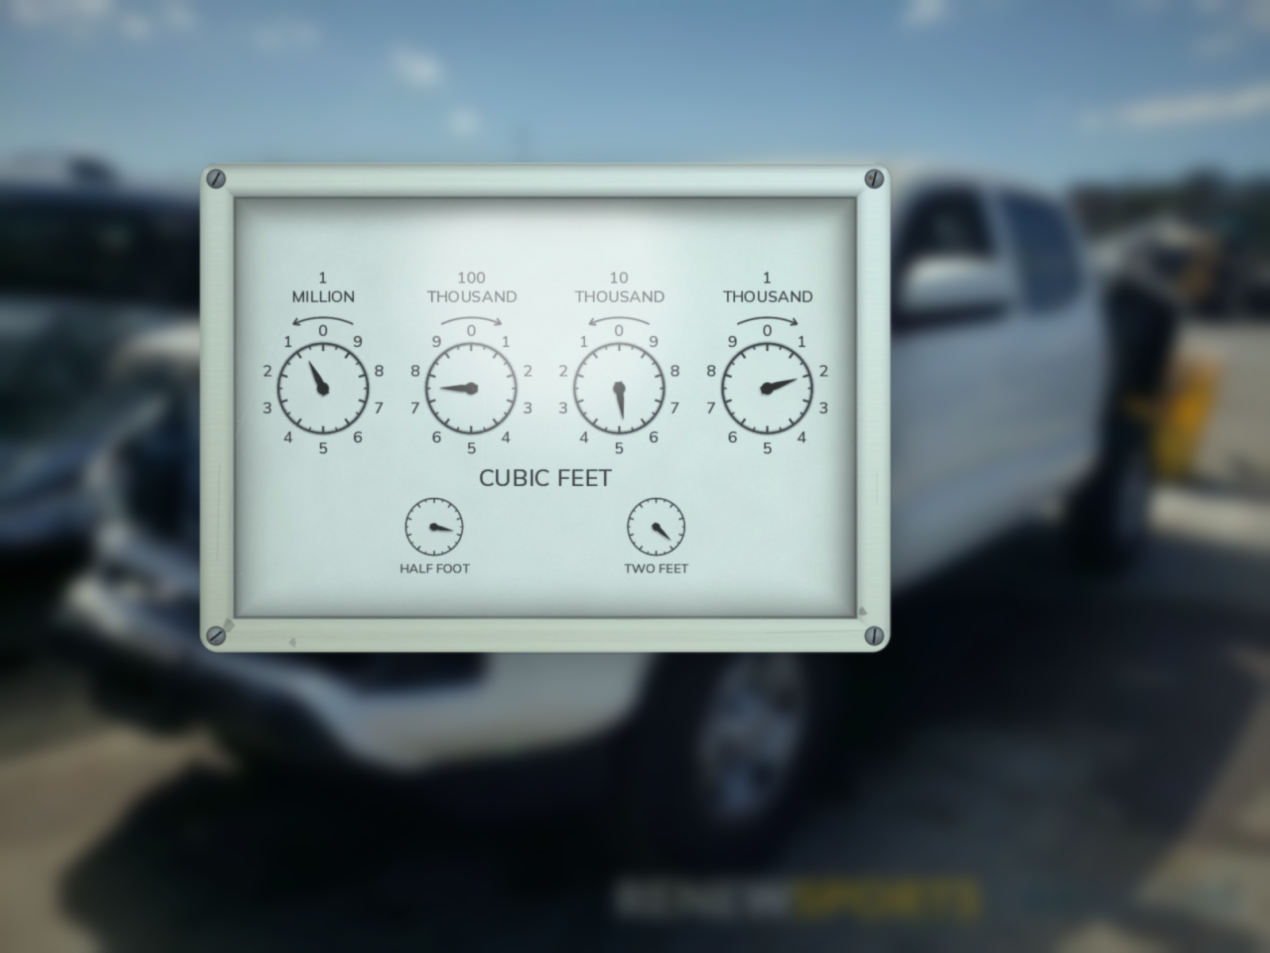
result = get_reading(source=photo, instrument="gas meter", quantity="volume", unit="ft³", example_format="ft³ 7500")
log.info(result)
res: ft³ 75200
